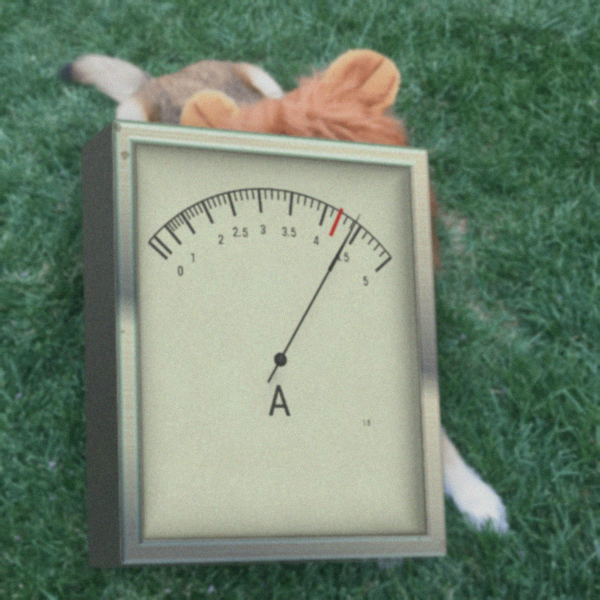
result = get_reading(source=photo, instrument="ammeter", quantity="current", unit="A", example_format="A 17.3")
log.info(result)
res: A 4.4
